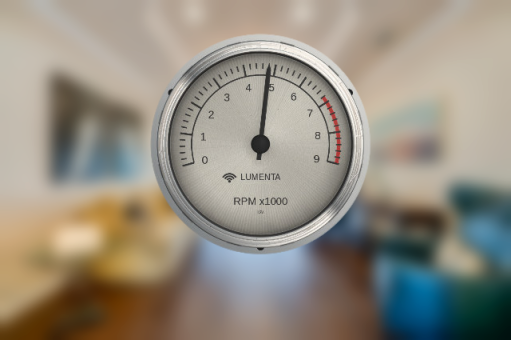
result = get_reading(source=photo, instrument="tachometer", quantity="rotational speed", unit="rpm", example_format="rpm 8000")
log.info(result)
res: rpm 4800
